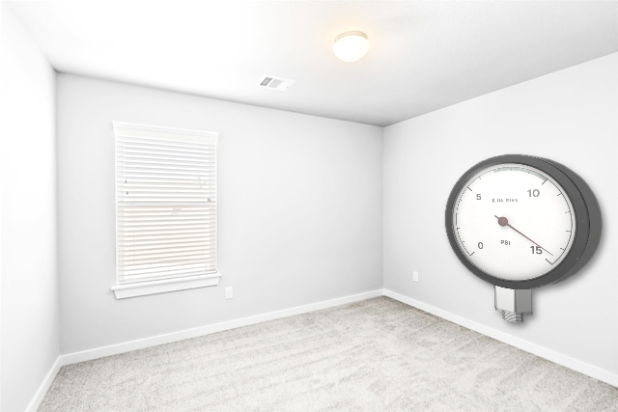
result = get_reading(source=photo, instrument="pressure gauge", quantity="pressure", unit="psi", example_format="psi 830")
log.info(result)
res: psi 14.5
